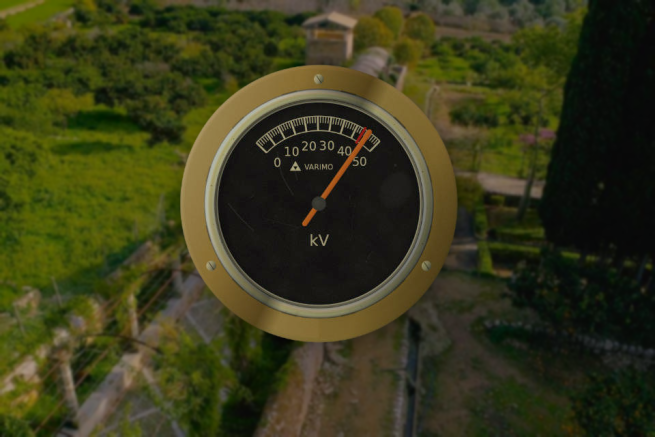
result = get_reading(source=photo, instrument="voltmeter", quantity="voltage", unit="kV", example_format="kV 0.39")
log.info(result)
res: kV 45
